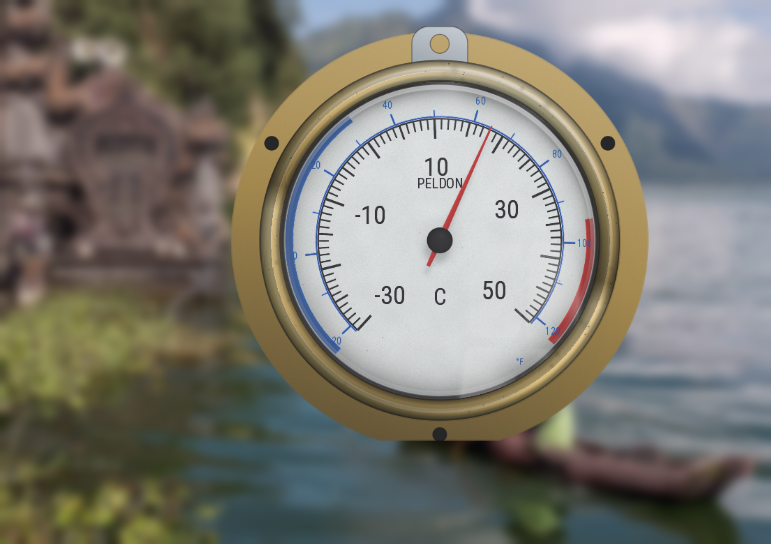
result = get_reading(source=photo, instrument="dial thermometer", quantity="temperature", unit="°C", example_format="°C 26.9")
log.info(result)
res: °C 18
